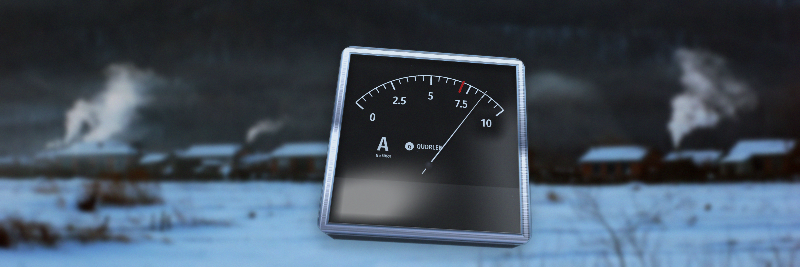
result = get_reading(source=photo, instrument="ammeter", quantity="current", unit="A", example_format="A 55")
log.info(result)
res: A 8.5
